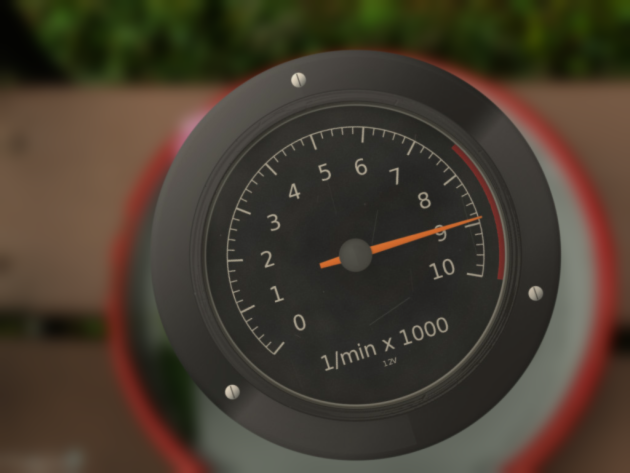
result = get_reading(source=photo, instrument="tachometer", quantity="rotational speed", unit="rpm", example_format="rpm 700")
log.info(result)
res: rpm 8900
